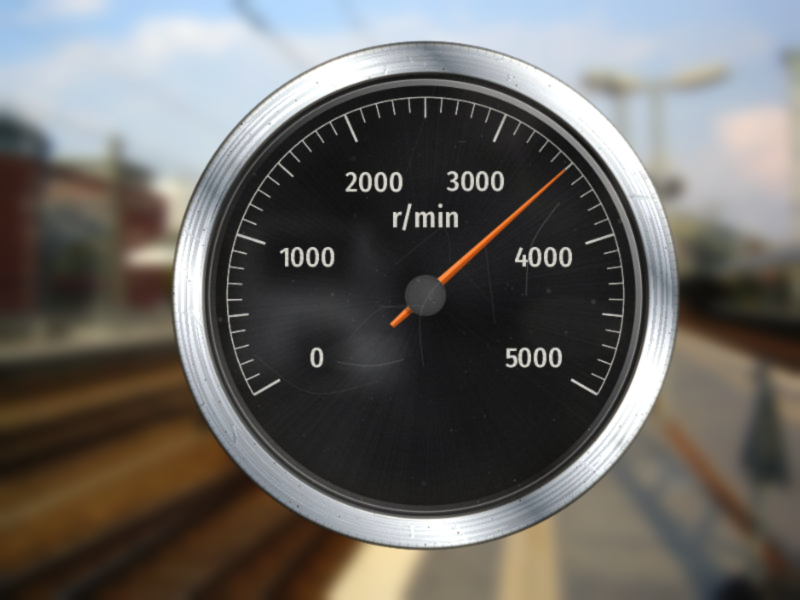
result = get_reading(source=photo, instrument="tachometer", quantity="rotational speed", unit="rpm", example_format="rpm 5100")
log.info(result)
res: rpm 3500
